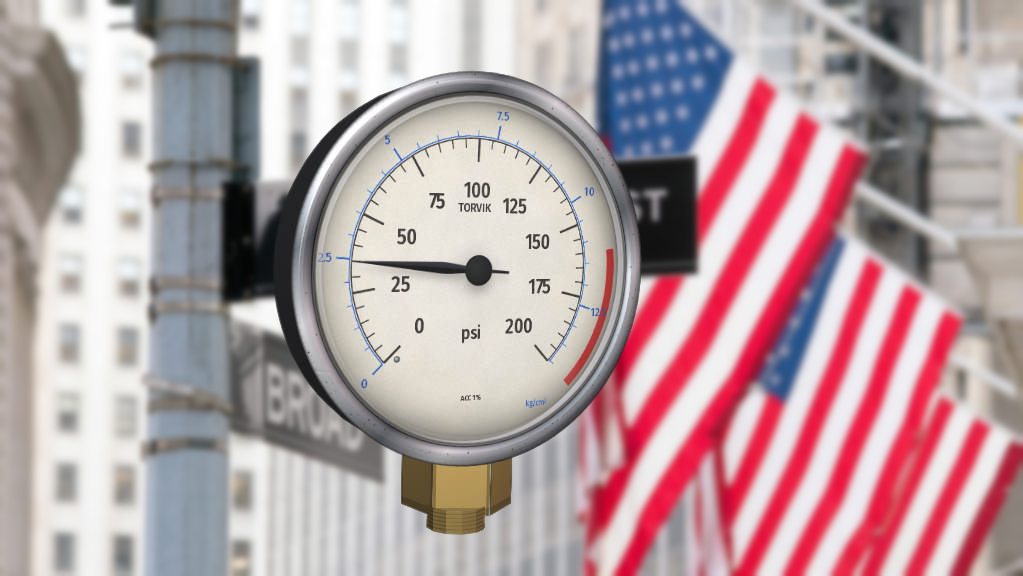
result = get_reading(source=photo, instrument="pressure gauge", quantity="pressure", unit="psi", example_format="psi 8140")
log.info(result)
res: psi 35
